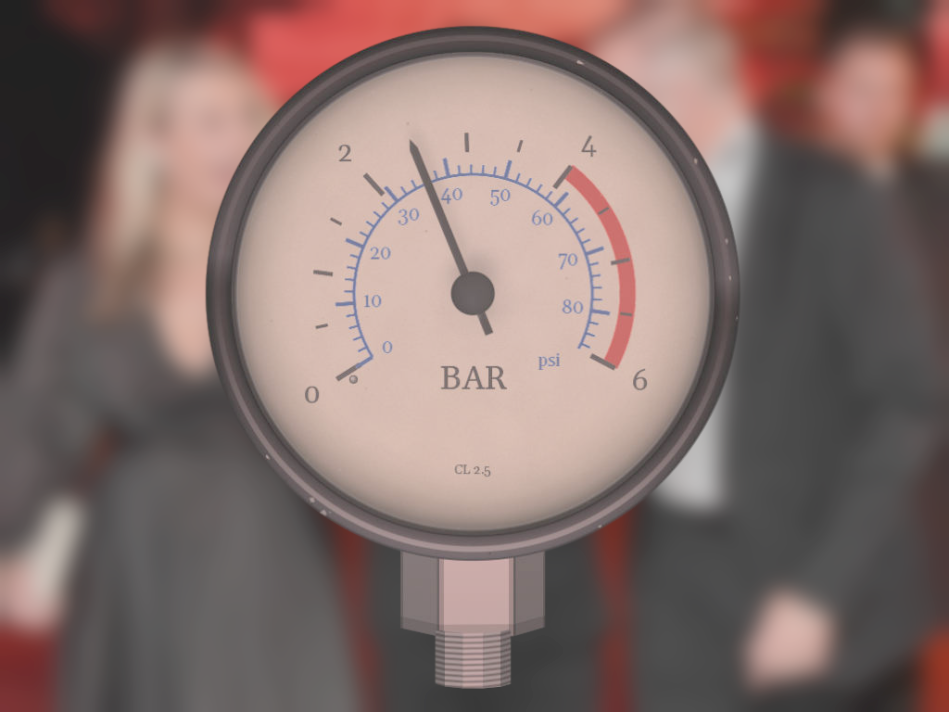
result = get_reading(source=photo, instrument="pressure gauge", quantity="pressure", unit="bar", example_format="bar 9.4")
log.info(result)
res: bar 2.5
